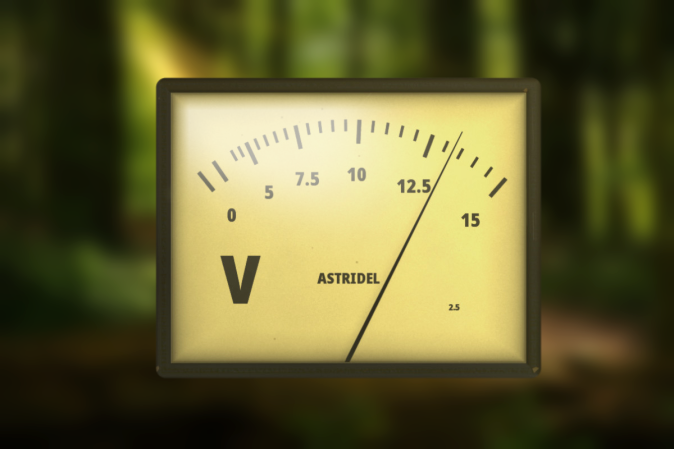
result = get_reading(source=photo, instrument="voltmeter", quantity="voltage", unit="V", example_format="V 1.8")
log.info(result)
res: V 13.25
